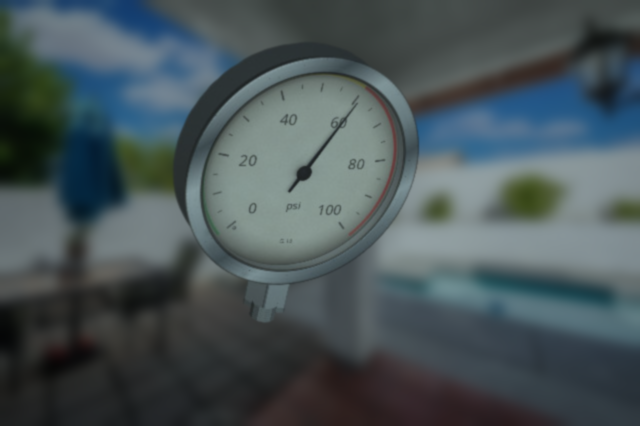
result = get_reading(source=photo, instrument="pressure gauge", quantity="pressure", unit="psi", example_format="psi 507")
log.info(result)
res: psi 60
